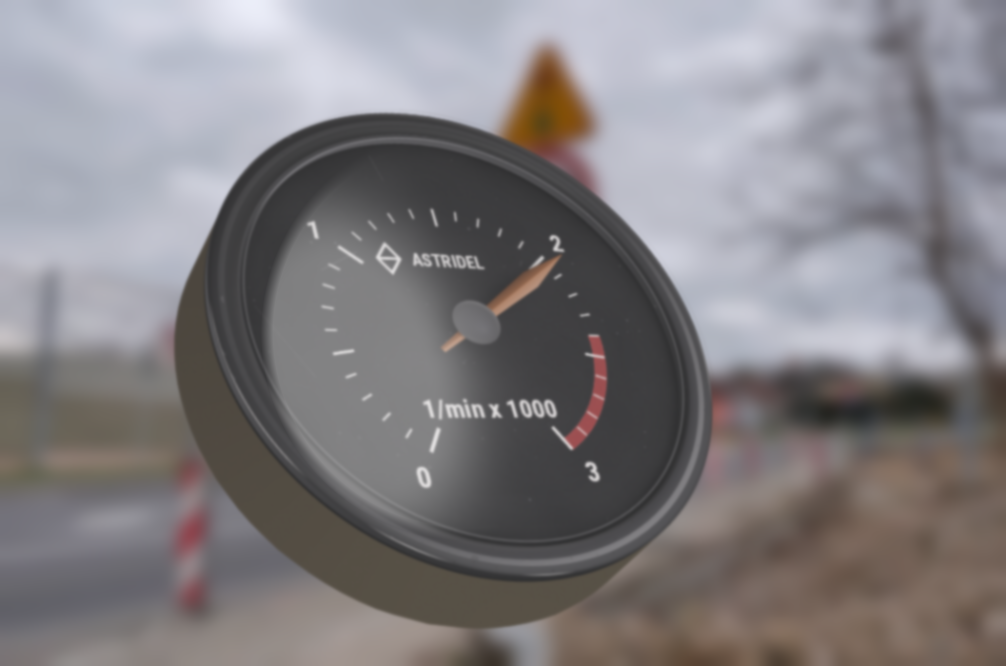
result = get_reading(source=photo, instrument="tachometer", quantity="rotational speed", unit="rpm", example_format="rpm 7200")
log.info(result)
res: rpm 2050
